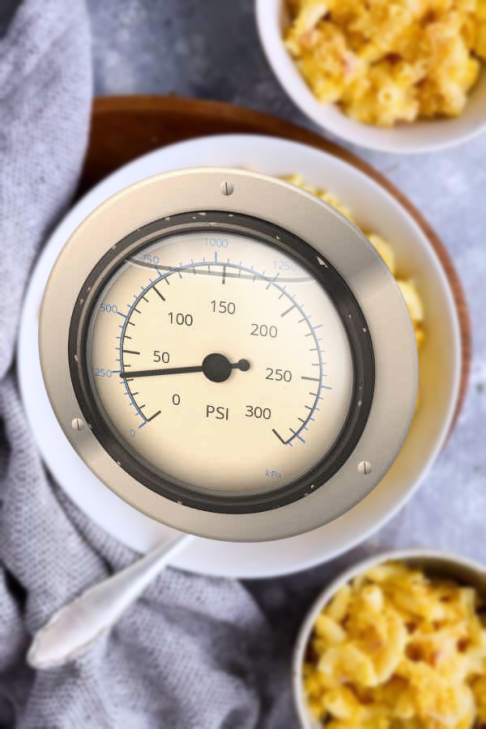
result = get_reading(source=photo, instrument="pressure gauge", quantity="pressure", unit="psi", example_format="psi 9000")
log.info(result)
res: psi 35
